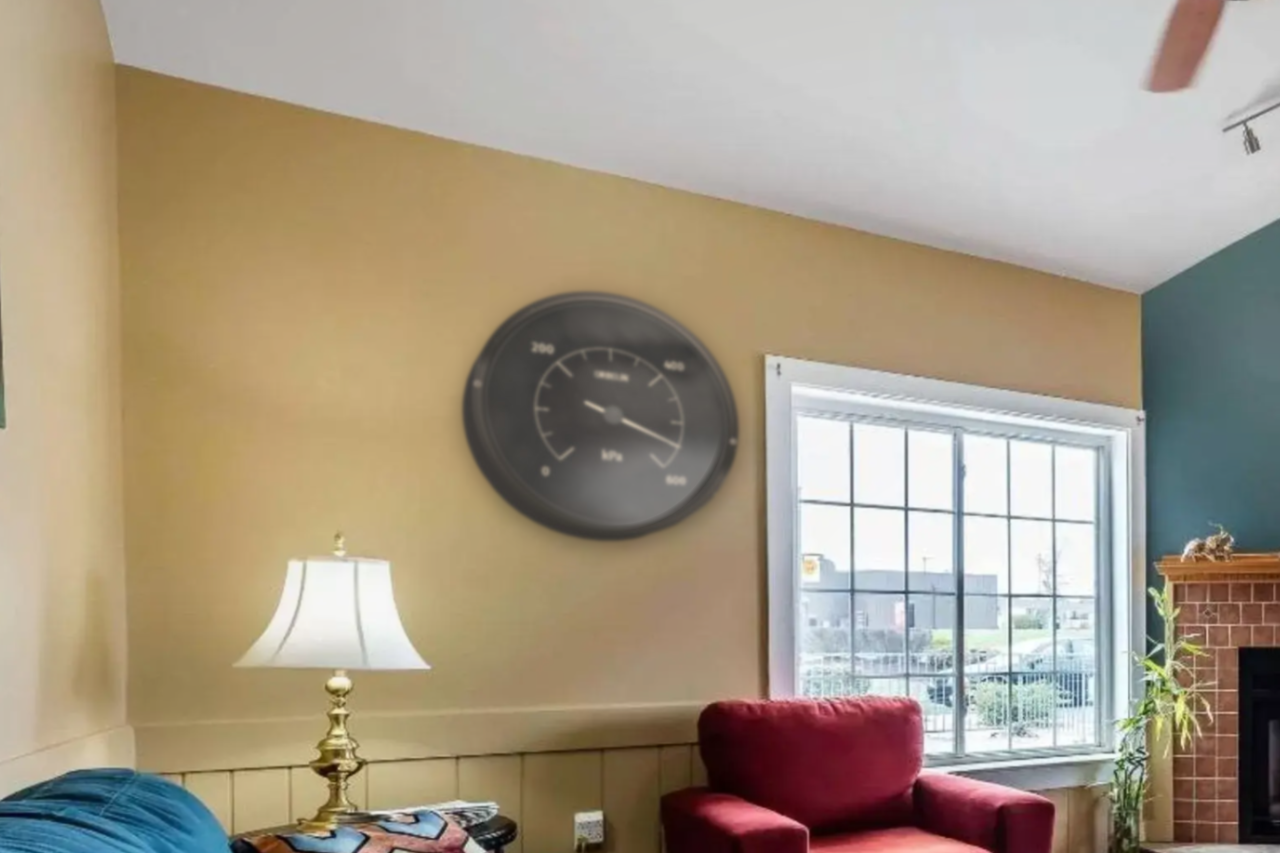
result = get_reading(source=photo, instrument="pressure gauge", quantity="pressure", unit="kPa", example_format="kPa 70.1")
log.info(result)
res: kPa 550
